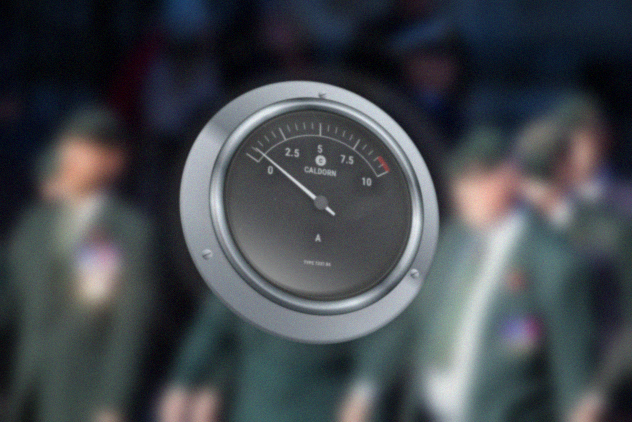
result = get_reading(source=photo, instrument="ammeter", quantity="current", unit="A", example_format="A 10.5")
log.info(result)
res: A 0.5
